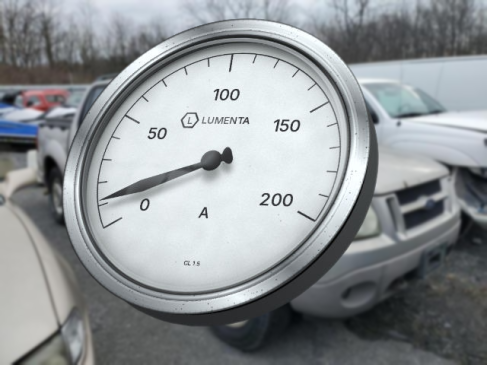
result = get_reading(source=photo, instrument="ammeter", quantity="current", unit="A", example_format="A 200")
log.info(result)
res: A 10
